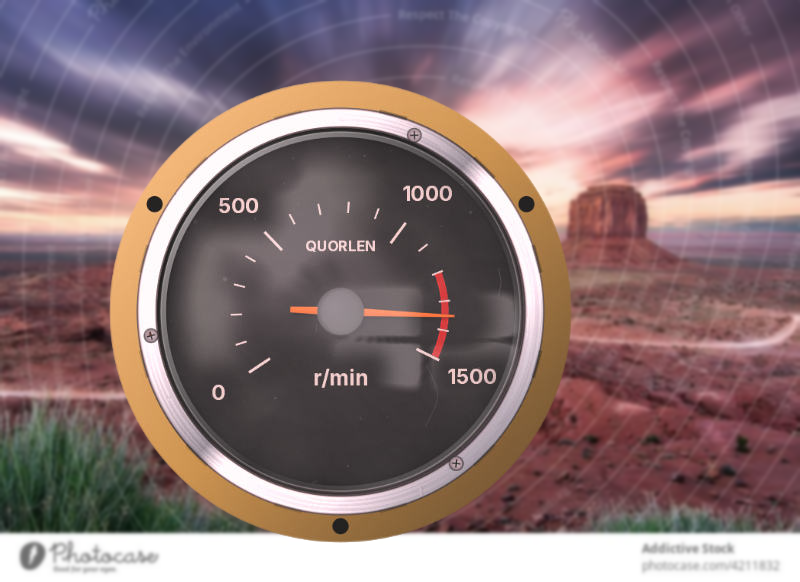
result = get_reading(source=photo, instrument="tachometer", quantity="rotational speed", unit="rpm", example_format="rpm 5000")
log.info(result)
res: rpm 1350
